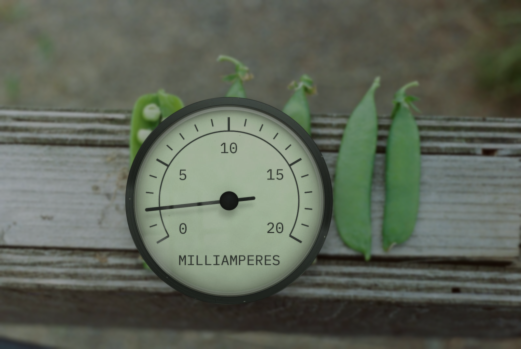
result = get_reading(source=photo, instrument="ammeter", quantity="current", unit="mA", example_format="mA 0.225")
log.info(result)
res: mA 2
